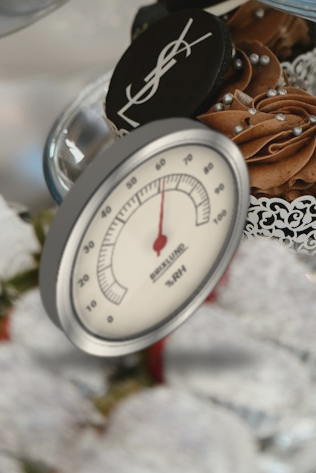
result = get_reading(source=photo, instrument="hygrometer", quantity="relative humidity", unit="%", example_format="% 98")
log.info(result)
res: % 60
